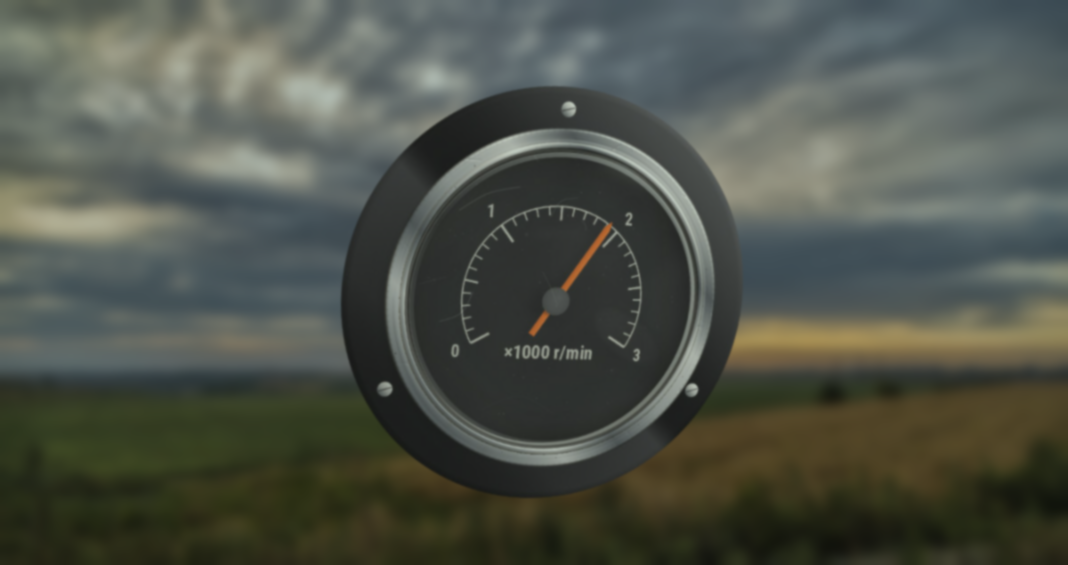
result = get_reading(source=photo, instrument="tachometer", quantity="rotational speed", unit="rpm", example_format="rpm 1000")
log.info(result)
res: rpm 1900
